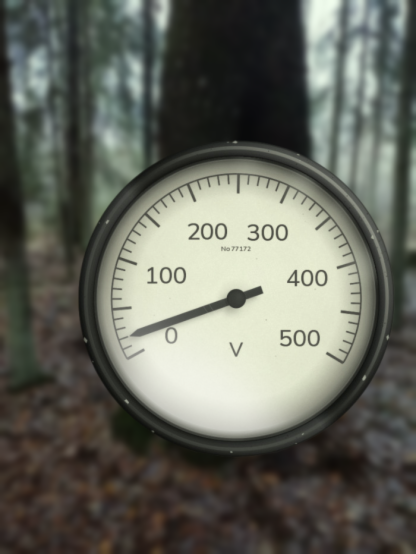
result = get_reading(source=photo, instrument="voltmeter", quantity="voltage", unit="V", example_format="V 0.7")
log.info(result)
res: V 20
